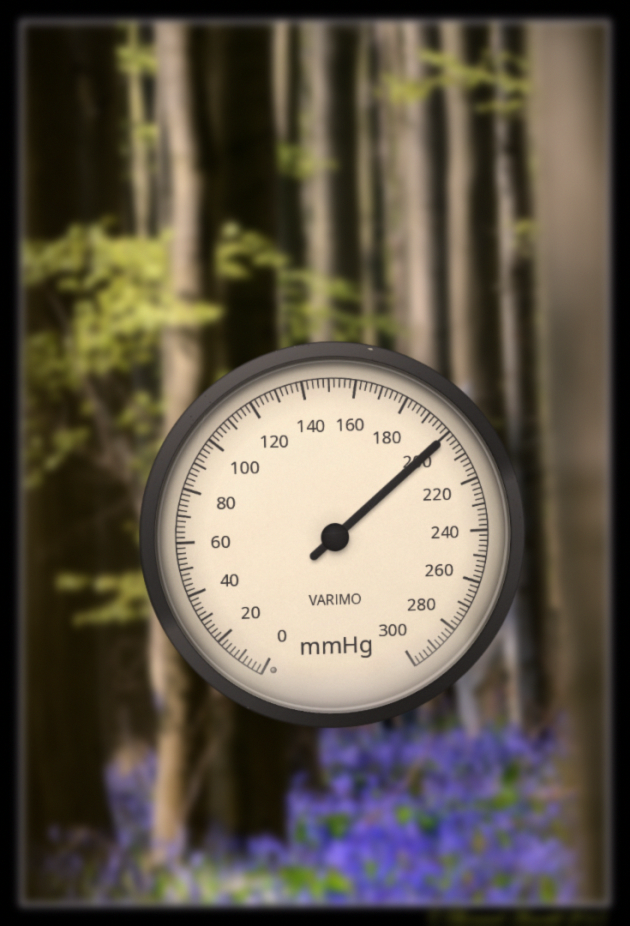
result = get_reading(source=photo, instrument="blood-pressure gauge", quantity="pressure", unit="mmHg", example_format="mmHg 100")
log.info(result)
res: mmHg 200
